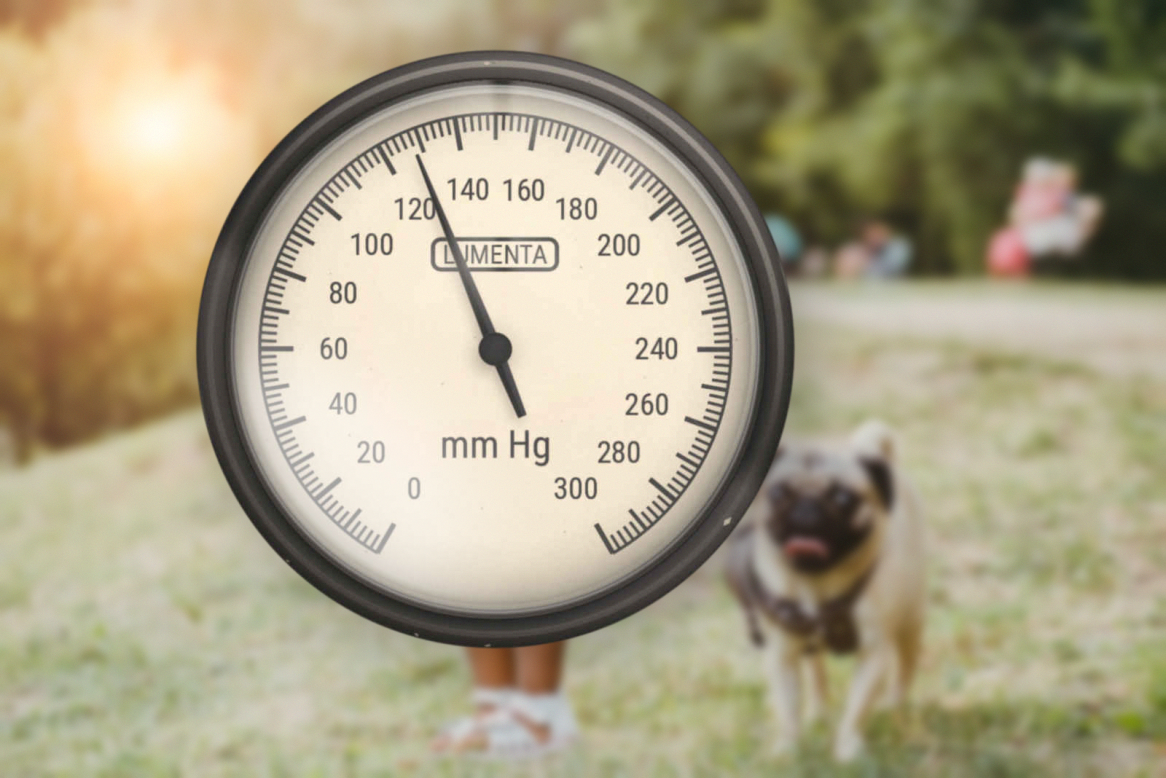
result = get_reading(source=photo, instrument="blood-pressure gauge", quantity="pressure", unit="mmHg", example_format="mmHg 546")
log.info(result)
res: mmHg 128
